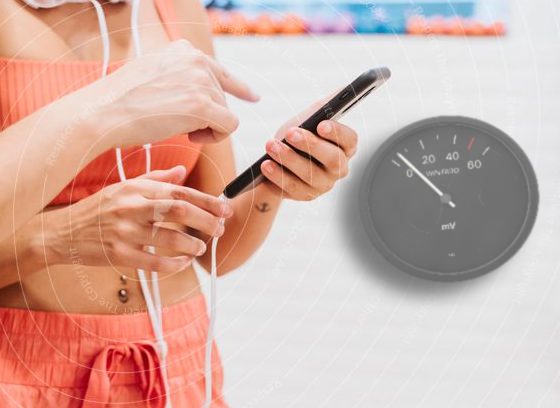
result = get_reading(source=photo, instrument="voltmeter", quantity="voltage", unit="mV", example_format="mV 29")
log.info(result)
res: mV 5
